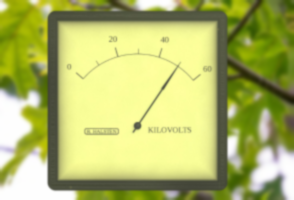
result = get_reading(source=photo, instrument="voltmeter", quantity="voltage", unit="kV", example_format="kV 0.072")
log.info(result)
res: kV 50
